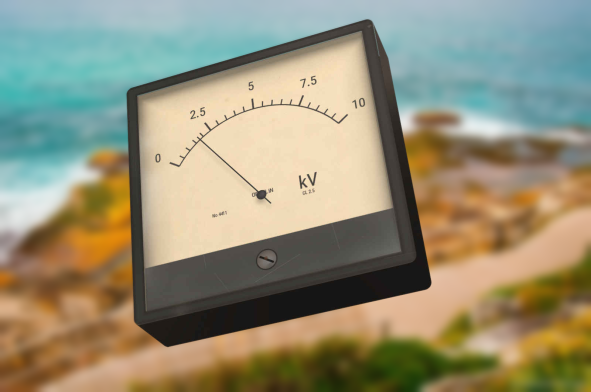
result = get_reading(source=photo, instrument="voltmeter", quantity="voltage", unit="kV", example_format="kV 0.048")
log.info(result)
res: kV 1.75
